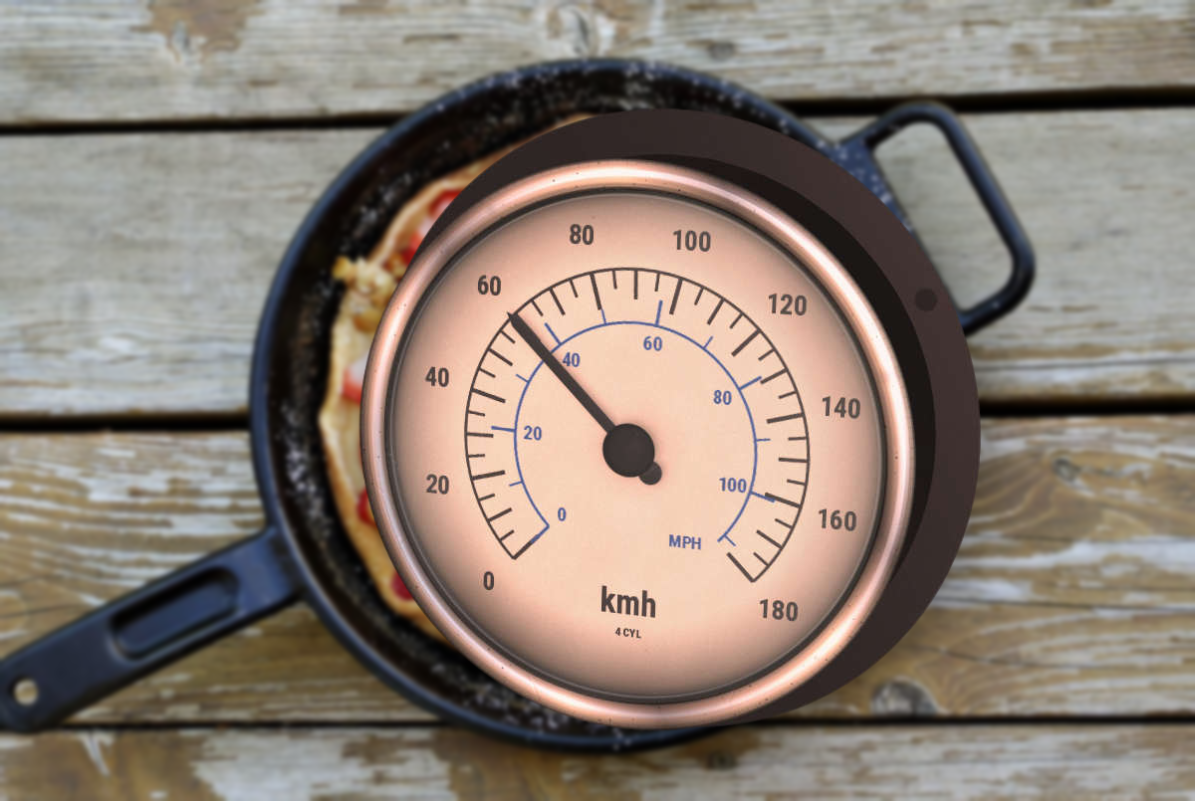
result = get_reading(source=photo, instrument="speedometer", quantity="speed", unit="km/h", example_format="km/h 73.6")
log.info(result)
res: km/h 60
